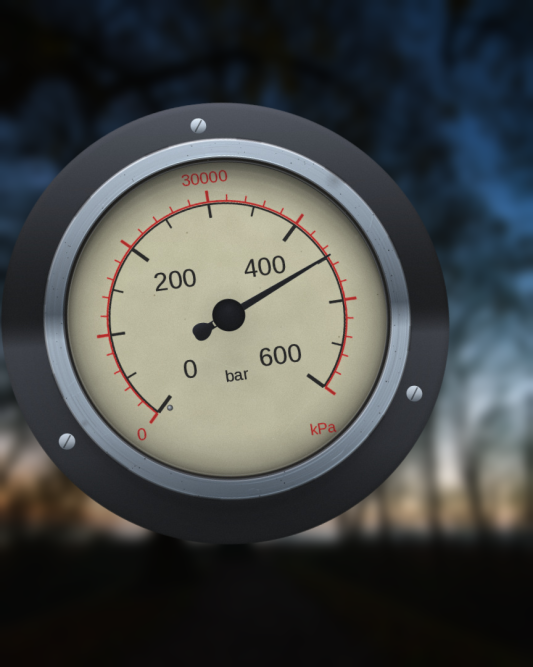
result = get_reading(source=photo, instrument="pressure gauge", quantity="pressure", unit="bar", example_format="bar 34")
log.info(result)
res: bar 450
